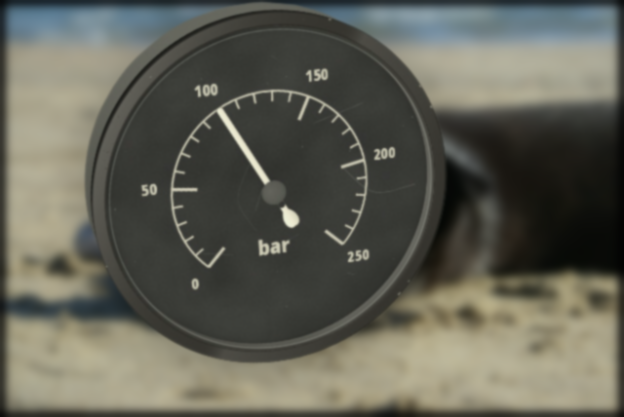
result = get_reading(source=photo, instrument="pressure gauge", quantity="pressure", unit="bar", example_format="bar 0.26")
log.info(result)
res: bar 100
